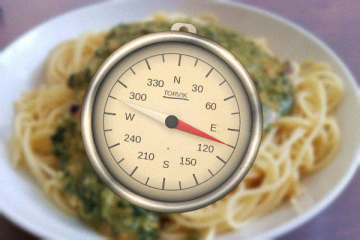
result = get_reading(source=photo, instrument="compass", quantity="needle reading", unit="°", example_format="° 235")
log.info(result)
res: ° 105
